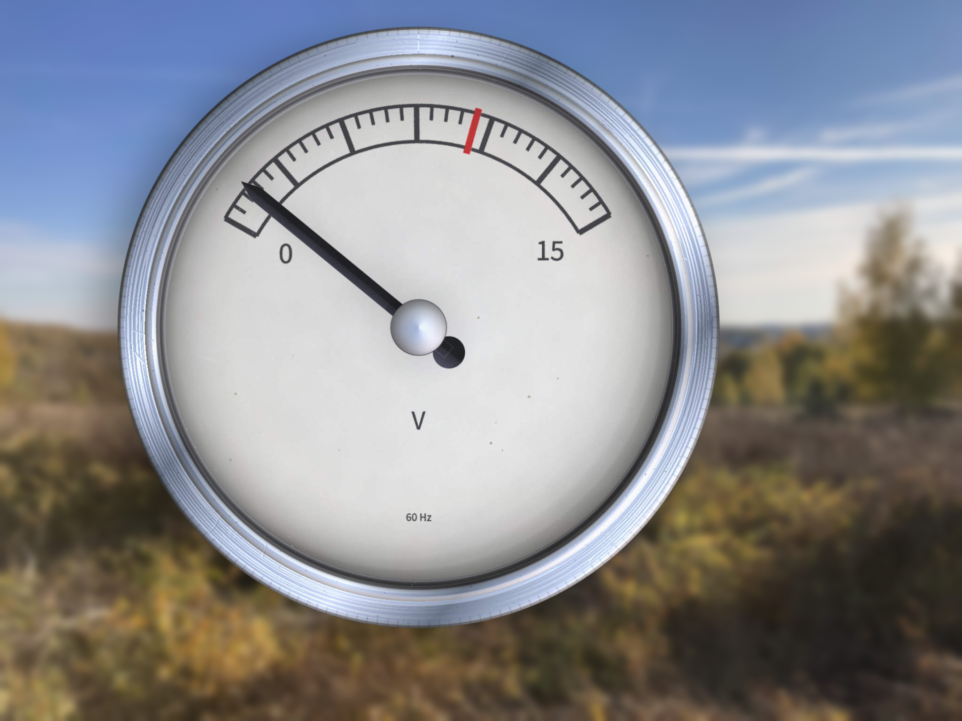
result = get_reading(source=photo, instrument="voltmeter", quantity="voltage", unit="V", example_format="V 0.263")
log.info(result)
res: V 1.25
